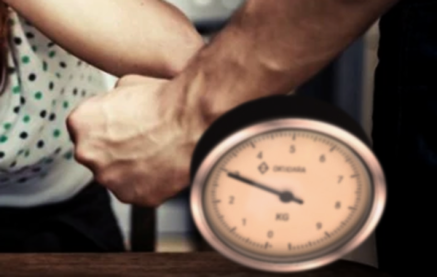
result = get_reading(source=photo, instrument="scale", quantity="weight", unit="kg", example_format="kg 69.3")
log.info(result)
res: kg 3
